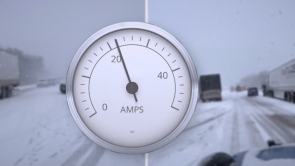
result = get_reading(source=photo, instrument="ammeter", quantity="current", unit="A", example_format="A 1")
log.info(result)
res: A 22
